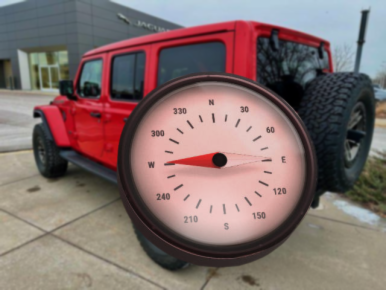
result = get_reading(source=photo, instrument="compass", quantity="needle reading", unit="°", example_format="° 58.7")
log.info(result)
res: ° 270
